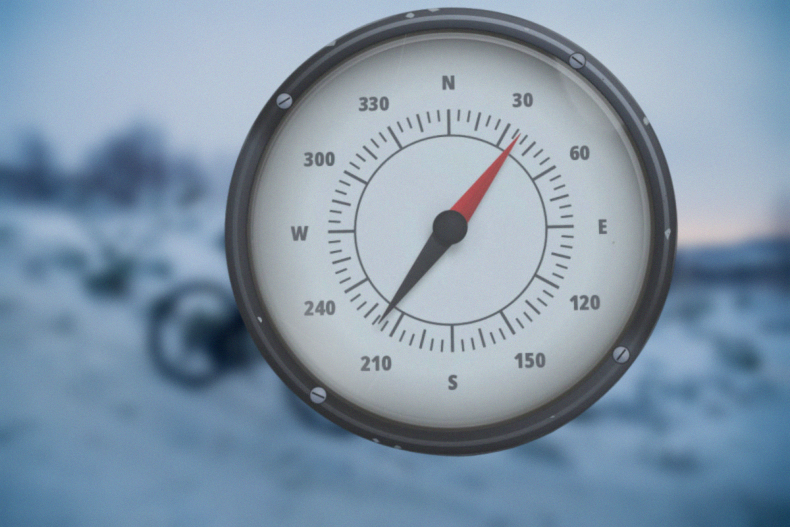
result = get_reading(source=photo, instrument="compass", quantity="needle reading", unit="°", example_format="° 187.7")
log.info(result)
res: ° 37.5
